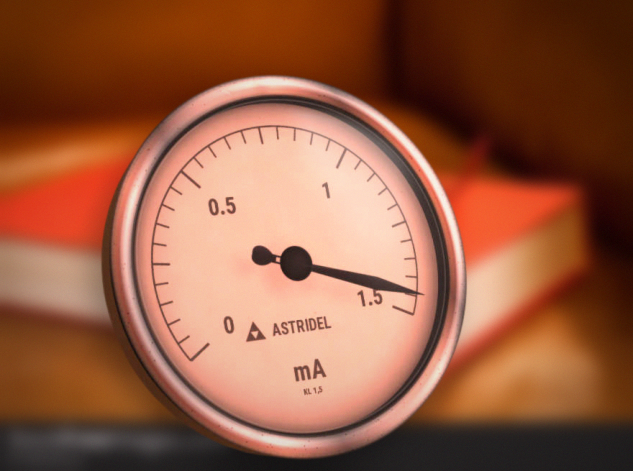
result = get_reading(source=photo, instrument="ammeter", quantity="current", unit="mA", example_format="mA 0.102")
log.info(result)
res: mA 1.45
